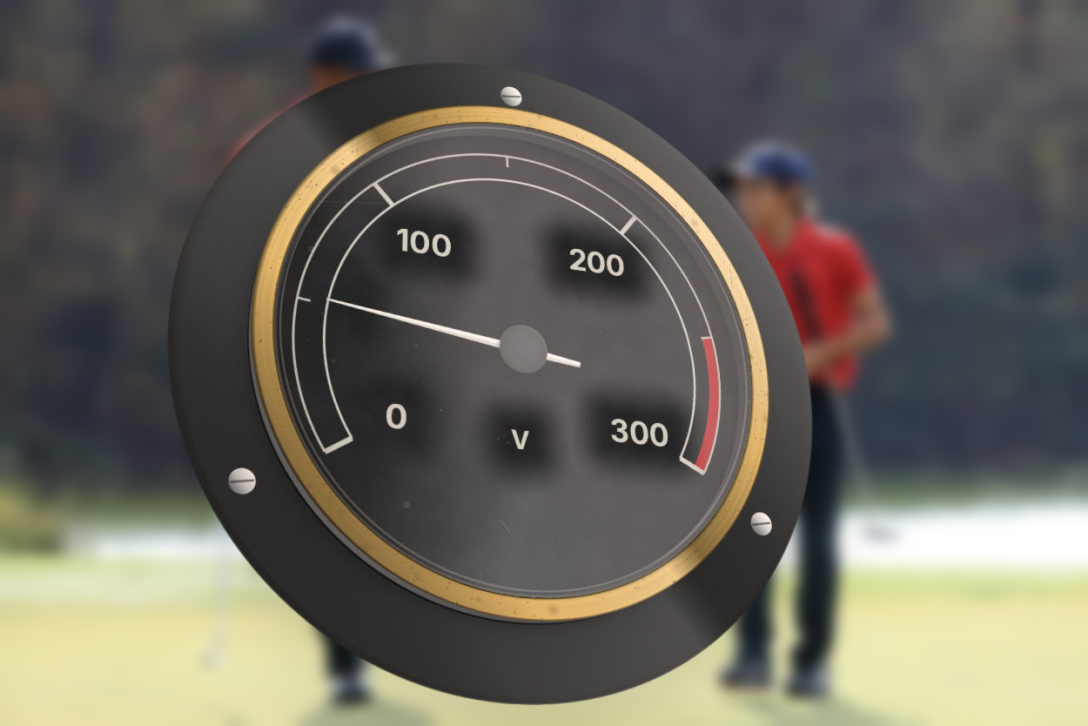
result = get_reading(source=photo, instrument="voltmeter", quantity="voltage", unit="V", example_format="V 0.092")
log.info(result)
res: V 50
